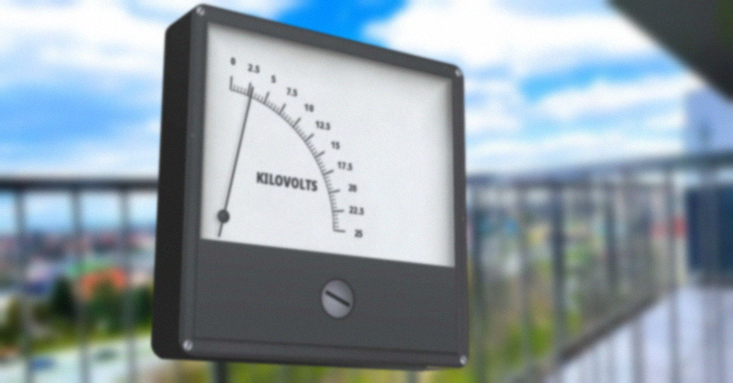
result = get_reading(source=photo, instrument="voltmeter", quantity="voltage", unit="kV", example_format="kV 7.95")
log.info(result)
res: kV 2.5
